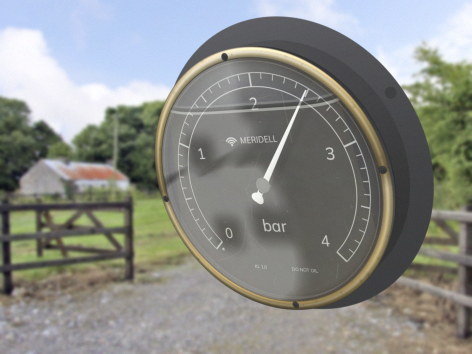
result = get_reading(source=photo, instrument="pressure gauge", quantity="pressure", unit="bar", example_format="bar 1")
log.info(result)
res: bar 2.5
